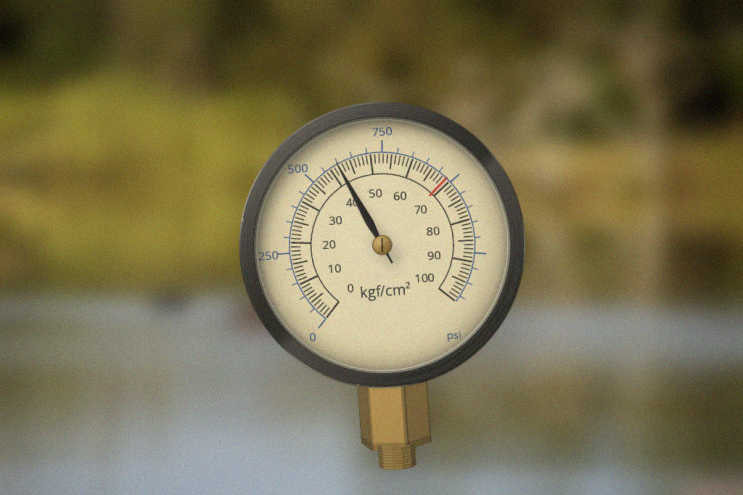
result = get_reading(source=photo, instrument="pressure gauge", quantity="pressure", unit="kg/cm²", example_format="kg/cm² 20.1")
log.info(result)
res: kg/cm² 42
